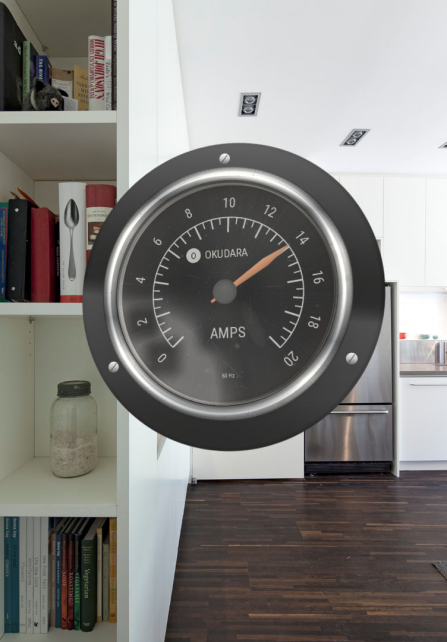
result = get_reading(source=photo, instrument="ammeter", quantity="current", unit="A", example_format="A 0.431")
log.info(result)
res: A 14
